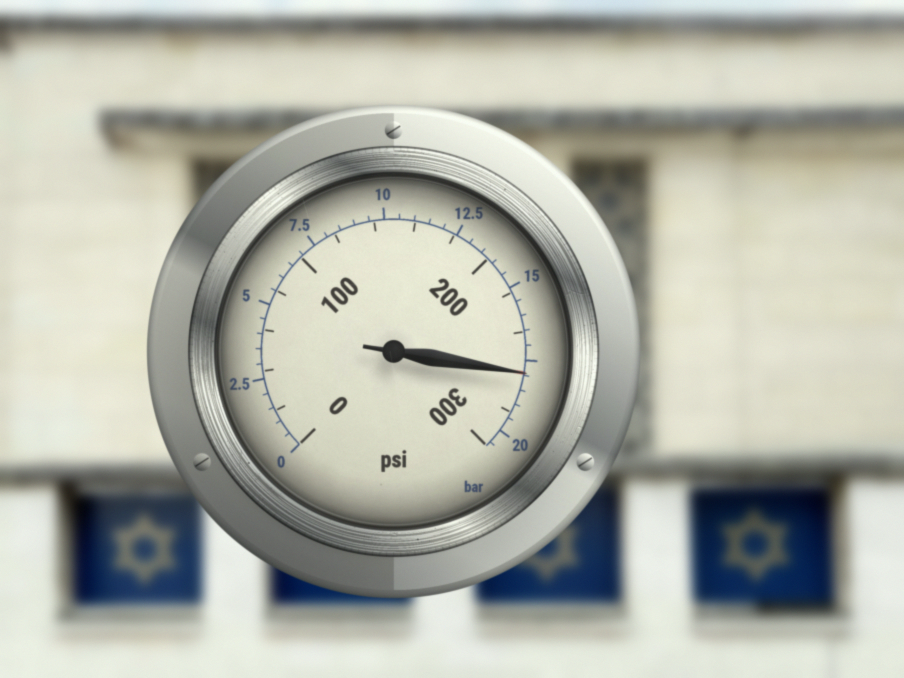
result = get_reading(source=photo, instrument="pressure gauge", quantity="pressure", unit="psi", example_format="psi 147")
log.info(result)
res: psi 260
